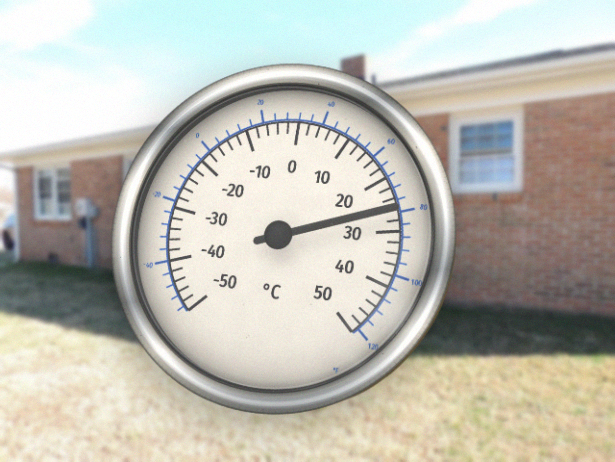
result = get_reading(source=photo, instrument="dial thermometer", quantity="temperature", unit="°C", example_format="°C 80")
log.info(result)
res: °C 26
